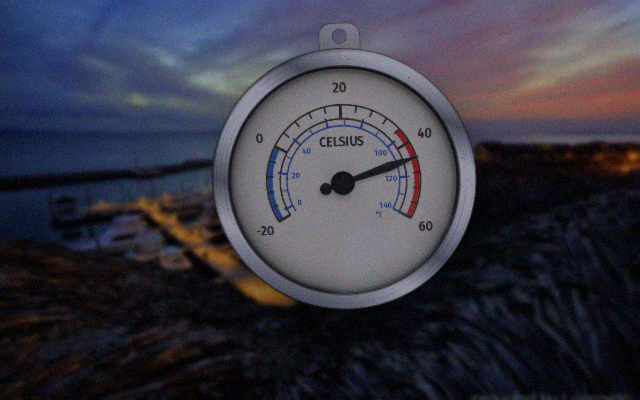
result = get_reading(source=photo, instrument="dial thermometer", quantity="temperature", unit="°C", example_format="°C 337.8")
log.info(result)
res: °C 44
